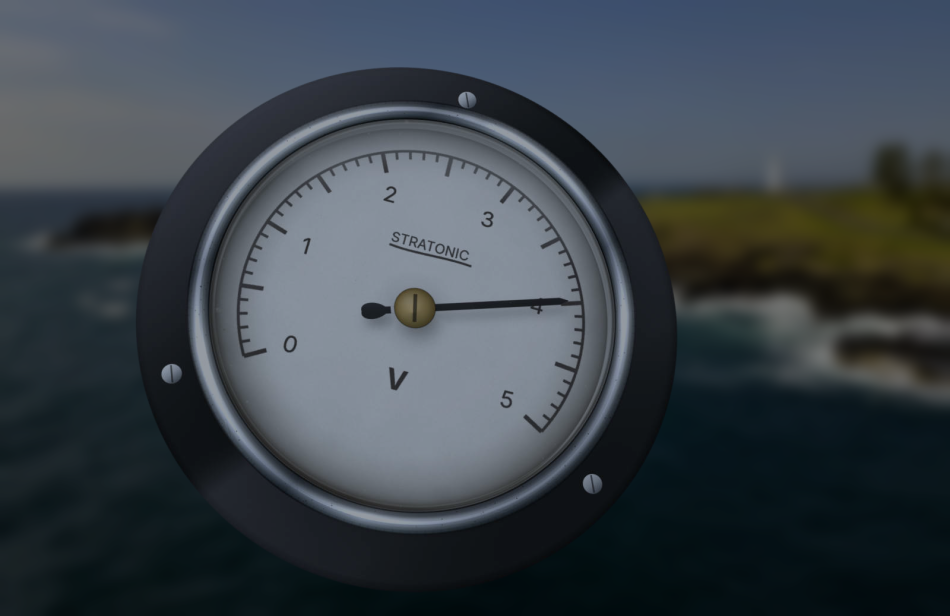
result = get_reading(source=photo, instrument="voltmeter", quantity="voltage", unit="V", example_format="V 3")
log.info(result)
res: V 4
